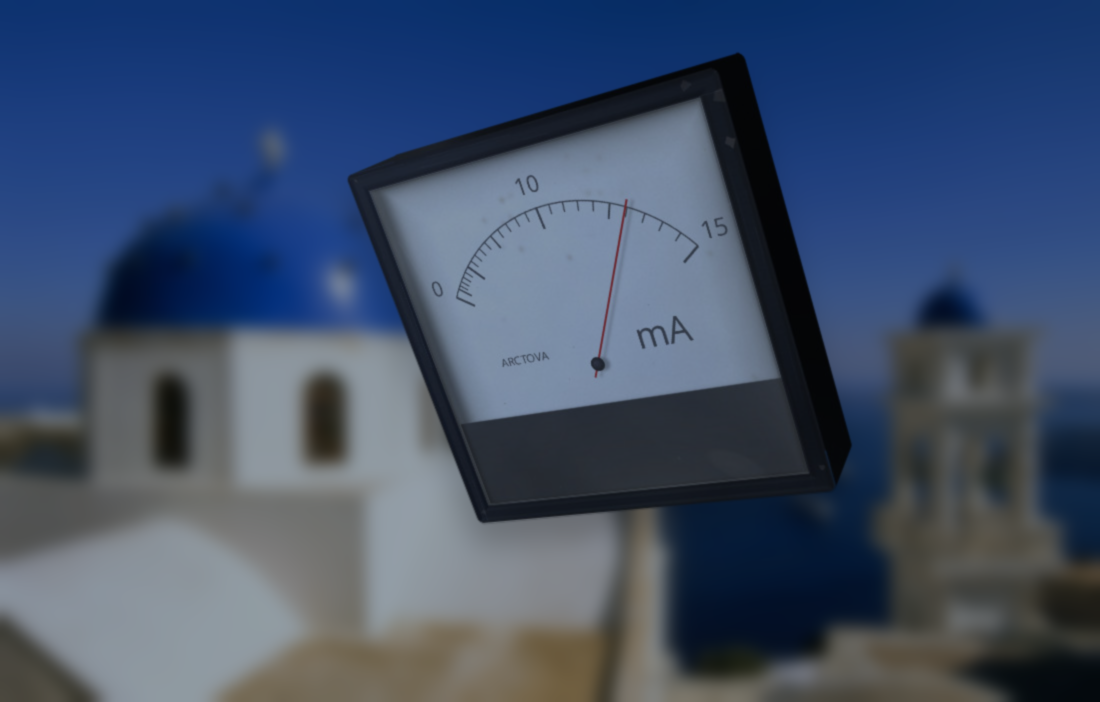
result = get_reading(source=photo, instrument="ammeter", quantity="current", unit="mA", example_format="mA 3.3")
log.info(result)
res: mA 13
